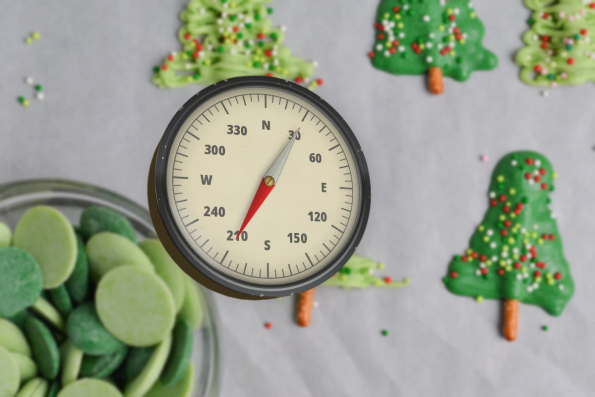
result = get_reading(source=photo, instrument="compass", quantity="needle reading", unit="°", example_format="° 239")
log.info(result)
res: ° 210
